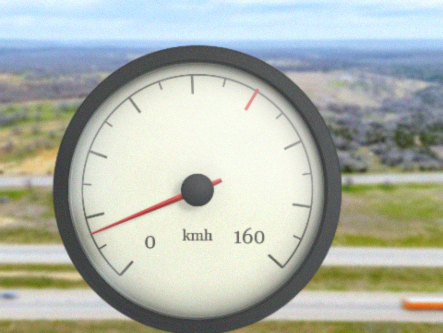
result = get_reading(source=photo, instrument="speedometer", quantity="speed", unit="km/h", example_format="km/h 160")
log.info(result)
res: km/h 15
